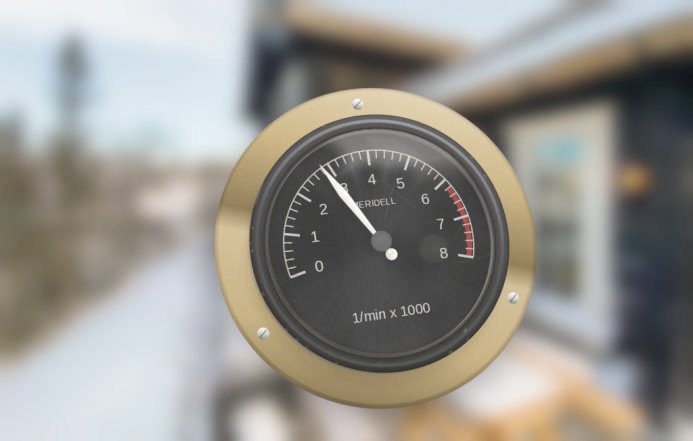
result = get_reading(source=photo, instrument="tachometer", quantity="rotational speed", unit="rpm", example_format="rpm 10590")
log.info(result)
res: rpm 2800
